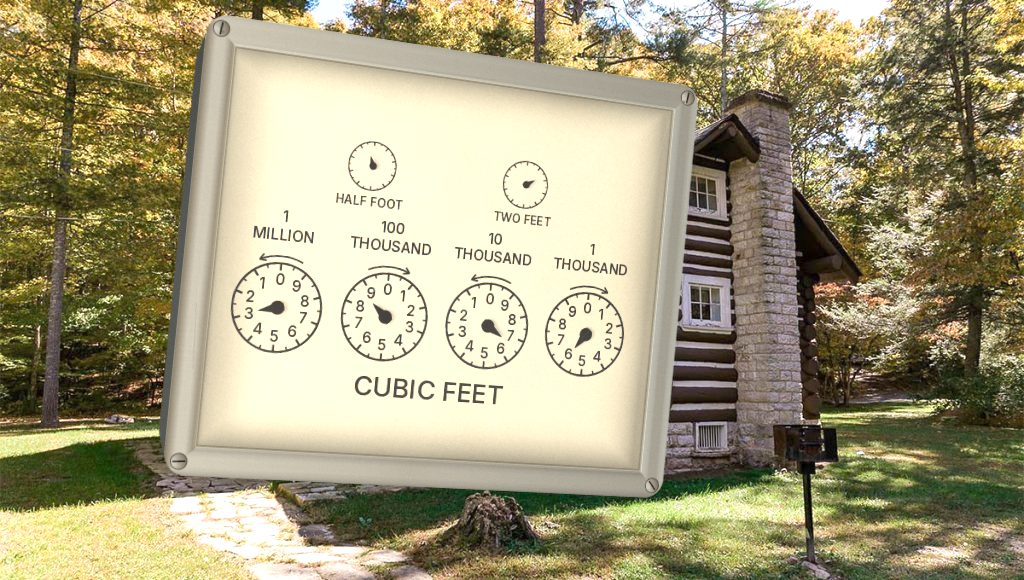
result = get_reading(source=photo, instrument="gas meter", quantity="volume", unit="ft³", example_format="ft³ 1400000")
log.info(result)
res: ft³ 286600
